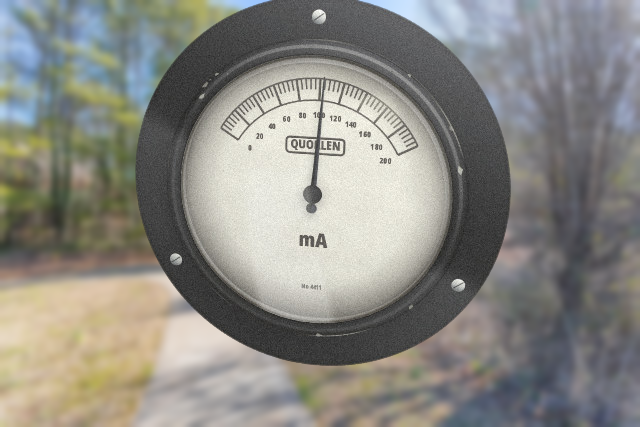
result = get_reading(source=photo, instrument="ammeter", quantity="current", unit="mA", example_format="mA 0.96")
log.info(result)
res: mA 104
